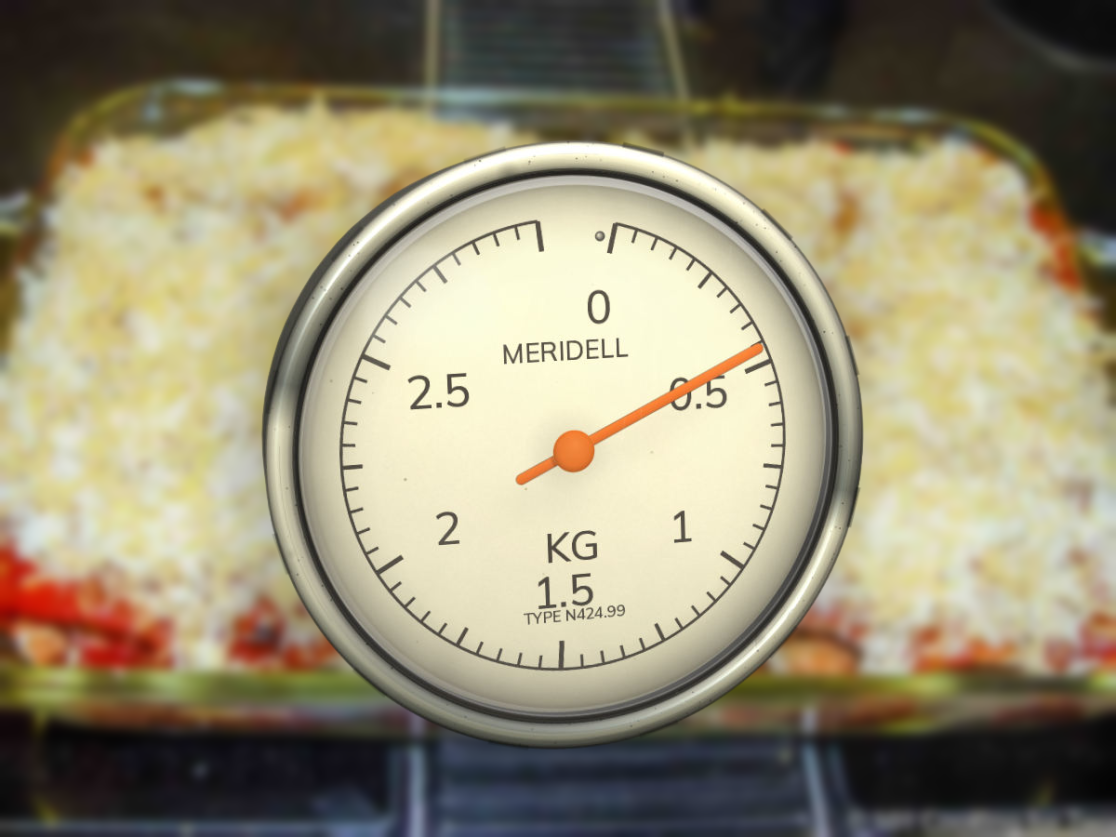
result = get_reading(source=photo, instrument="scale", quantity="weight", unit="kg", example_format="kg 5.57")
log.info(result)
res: kg 0.45
